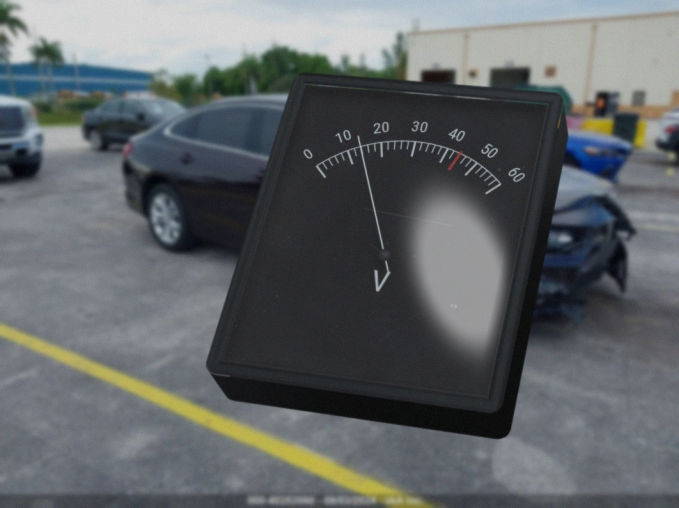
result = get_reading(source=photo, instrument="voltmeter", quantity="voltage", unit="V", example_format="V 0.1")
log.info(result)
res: V 14
